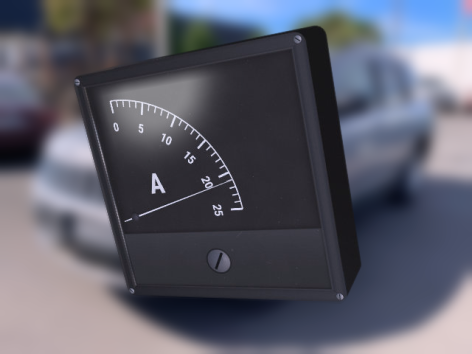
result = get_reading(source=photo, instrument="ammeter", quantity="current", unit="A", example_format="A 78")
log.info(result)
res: A 21
